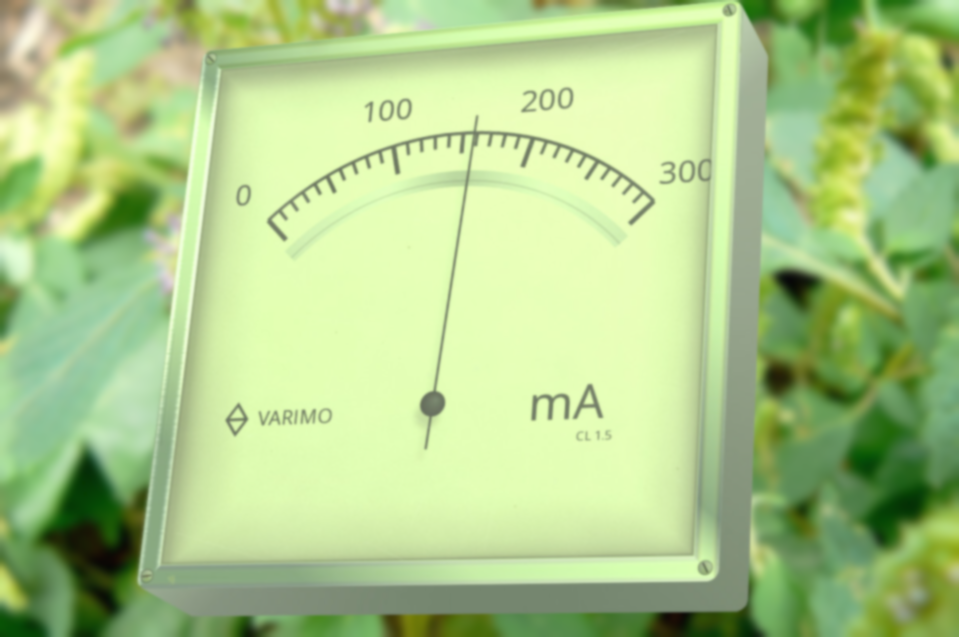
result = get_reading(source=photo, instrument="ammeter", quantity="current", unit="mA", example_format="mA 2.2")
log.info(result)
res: mA 160
